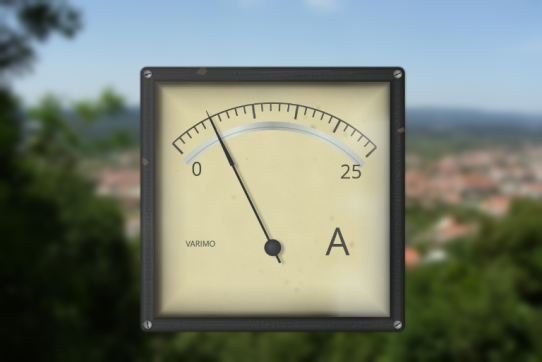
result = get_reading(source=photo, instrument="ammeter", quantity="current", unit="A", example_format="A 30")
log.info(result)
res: A 5
